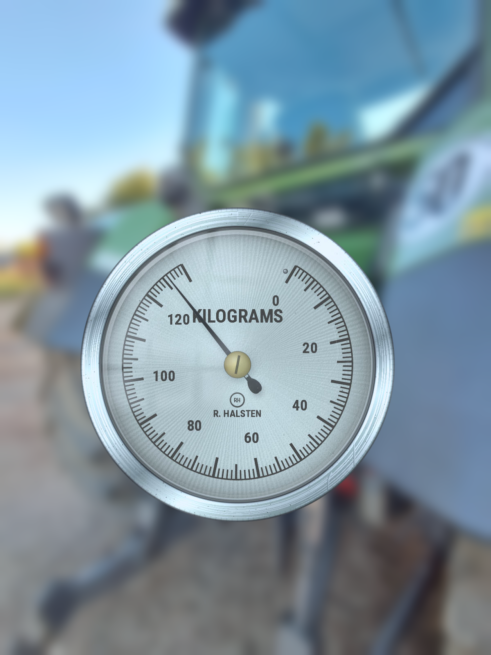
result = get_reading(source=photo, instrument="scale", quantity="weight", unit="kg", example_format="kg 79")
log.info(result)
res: kg 126
